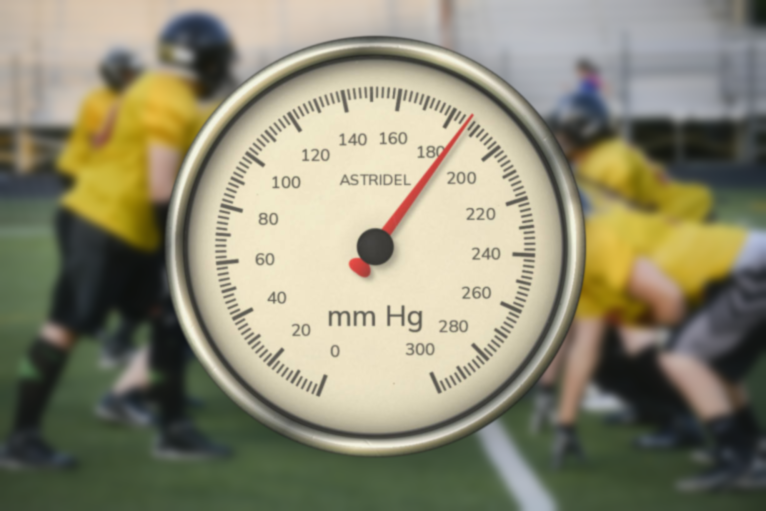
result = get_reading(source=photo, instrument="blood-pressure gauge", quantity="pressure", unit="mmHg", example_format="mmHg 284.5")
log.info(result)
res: mmHg 186
